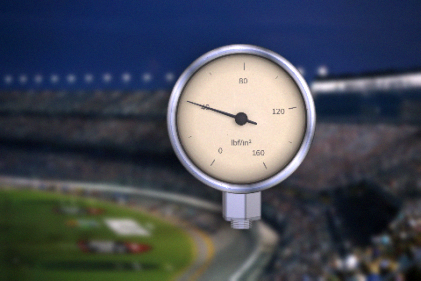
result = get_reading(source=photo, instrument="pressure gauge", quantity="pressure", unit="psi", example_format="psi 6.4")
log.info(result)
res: psi 40
